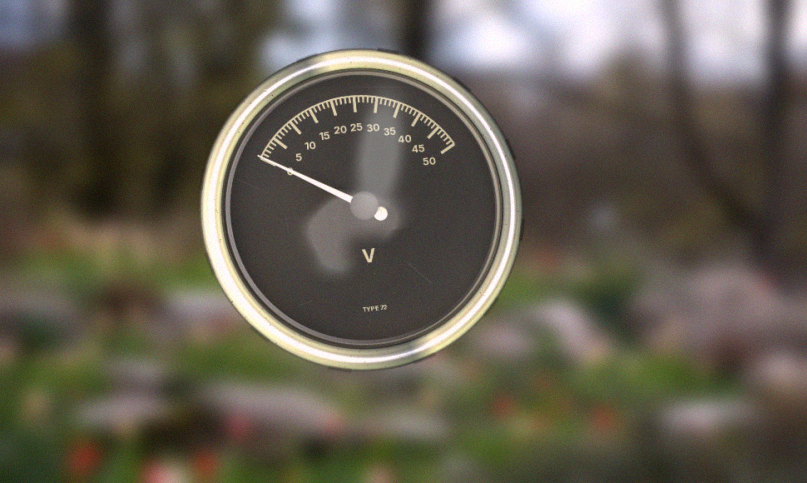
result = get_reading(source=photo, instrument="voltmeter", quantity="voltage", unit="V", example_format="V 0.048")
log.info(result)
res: V 0
